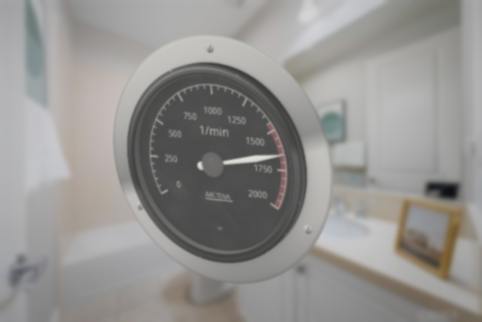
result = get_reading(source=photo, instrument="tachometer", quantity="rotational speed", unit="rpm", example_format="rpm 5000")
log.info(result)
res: rpm 1650
